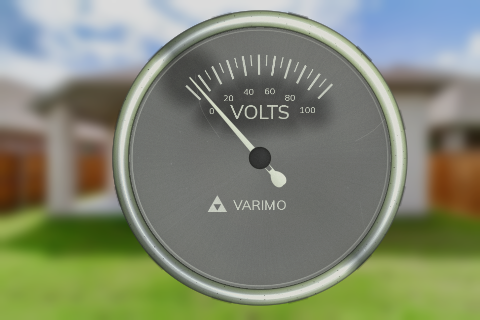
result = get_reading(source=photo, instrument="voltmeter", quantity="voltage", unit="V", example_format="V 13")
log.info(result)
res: V 5
